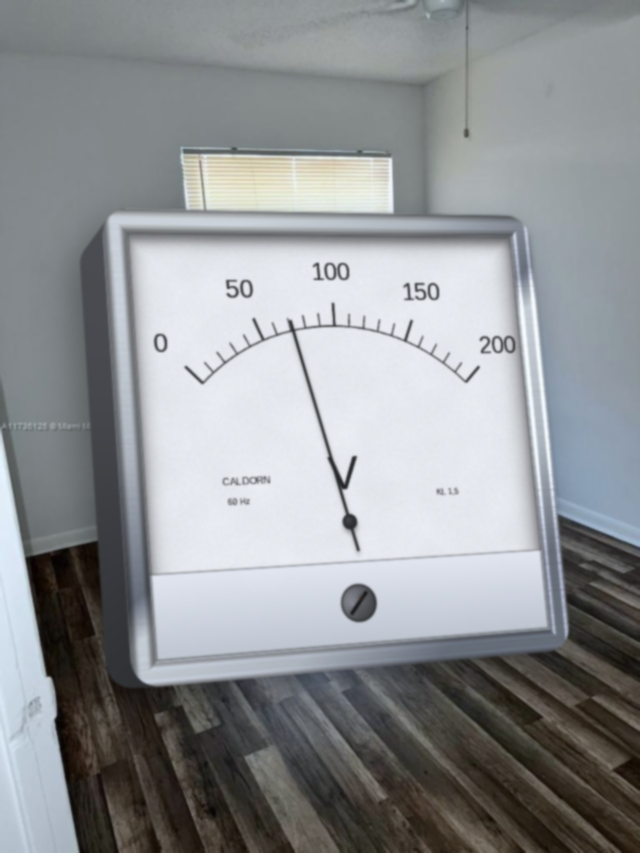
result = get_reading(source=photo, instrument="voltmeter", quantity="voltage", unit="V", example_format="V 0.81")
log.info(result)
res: V 70
